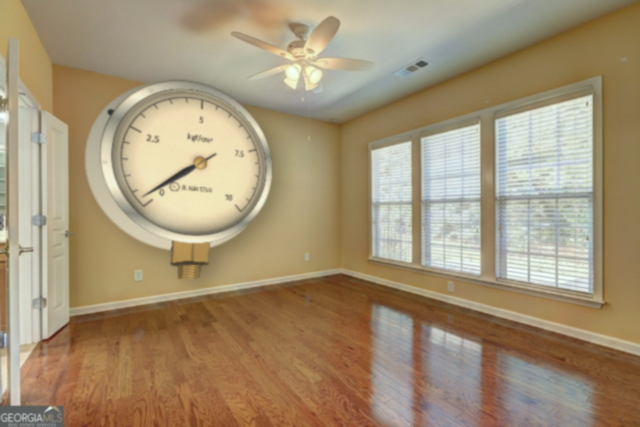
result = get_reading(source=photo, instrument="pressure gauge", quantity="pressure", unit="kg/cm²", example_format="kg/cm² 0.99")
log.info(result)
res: kg/cm² 0.25
